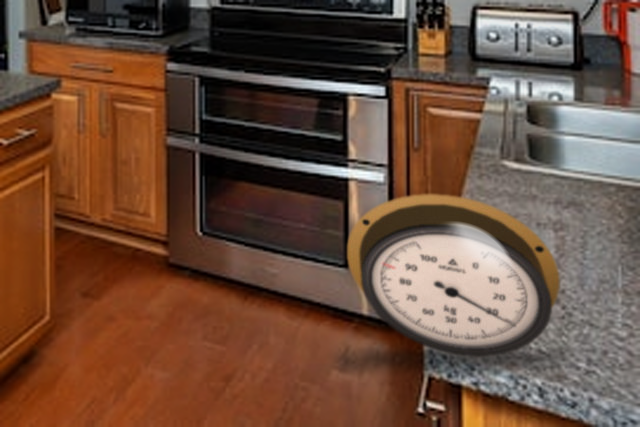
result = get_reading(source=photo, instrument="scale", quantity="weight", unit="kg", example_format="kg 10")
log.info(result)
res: kg 30
